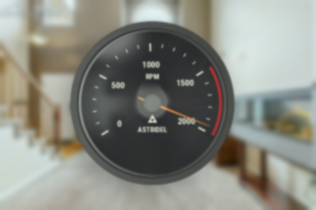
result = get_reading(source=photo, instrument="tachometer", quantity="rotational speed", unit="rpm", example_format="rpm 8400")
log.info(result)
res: rpm 1950
